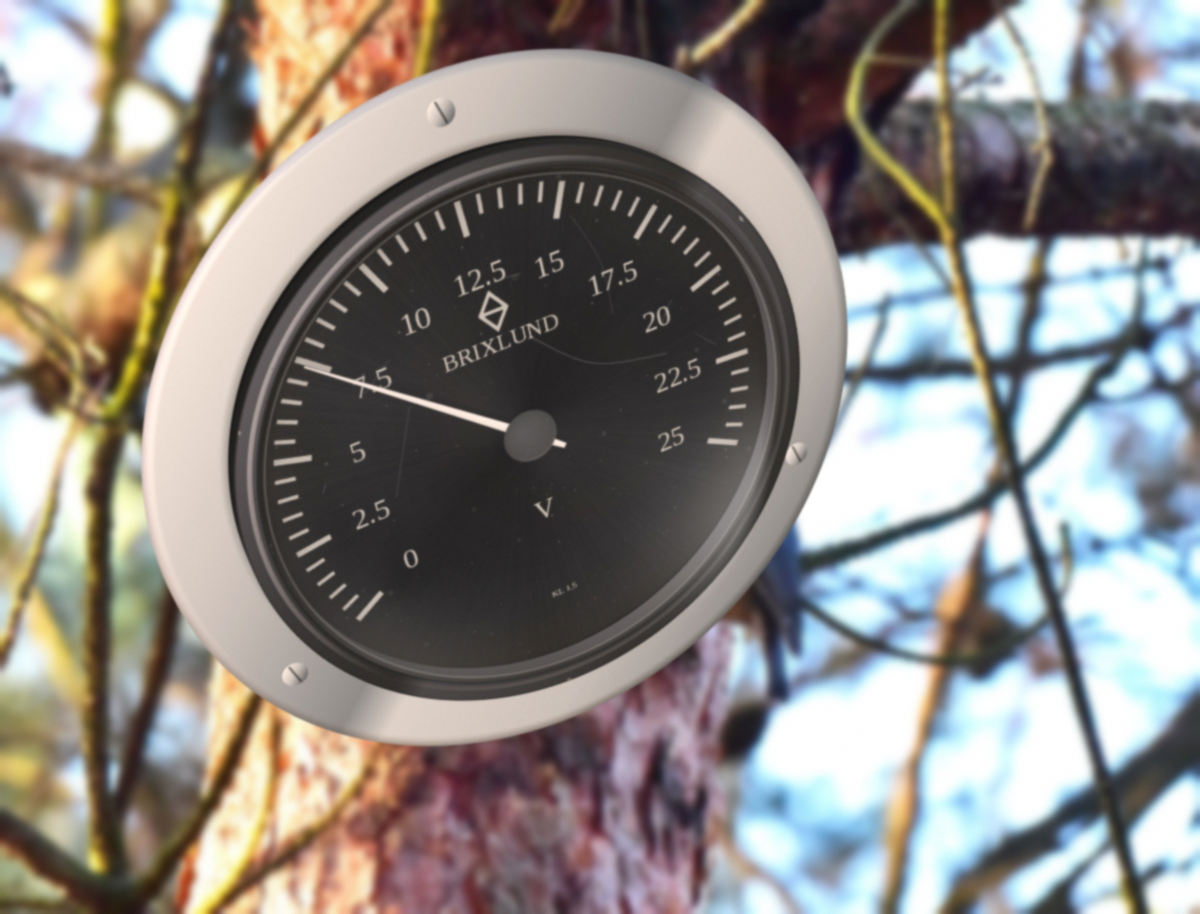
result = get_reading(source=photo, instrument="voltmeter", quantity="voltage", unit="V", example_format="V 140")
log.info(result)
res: V 7.5
